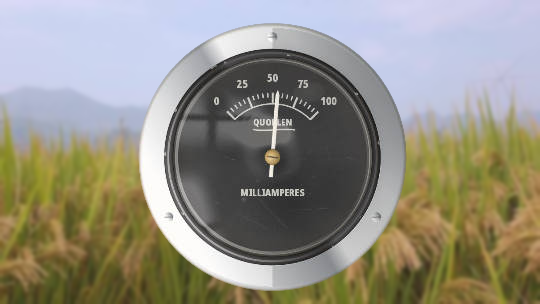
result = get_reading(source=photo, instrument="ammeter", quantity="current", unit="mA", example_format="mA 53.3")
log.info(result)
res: mA 55
